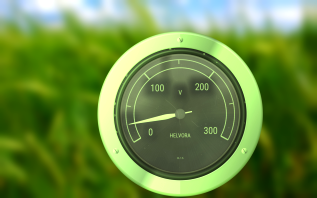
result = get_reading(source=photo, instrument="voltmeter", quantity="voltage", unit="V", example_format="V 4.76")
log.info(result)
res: V 25
